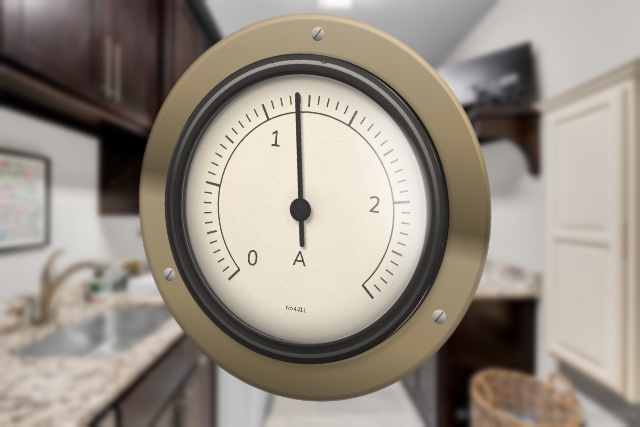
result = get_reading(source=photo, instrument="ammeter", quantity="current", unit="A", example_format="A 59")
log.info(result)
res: A 1.2
